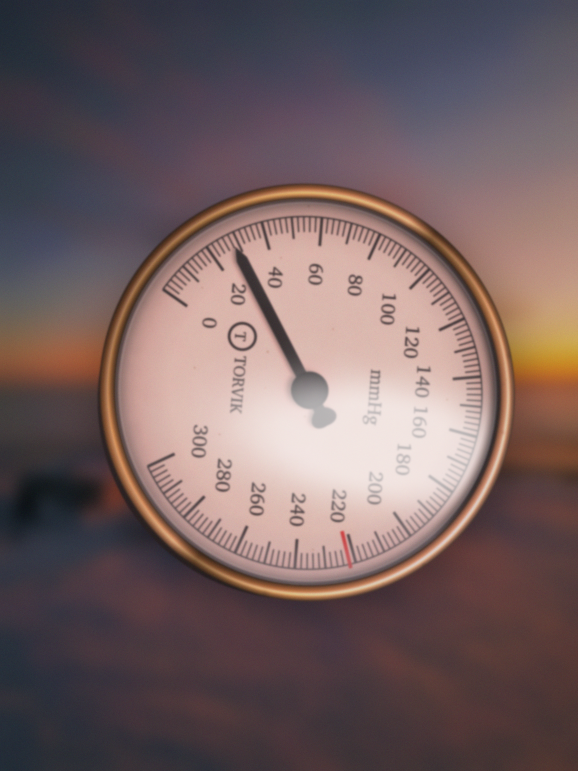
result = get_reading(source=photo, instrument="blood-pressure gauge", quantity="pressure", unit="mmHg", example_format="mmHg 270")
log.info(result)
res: mmHg 28
